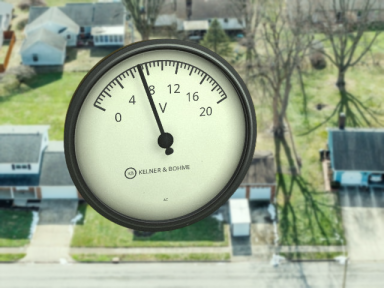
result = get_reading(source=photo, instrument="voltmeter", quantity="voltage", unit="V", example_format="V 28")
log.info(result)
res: V 7
